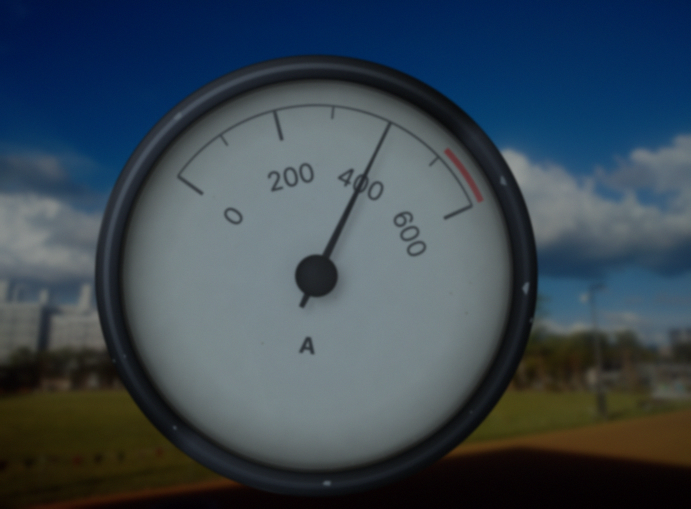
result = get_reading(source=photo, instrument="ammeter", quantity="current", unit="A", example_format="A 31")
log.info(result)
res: A 400
